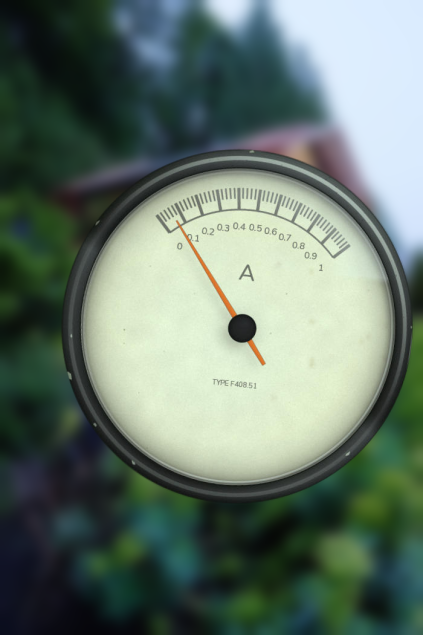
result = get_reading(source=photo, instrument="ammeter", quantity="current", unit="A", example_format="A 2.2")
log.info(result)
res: A 0.06
